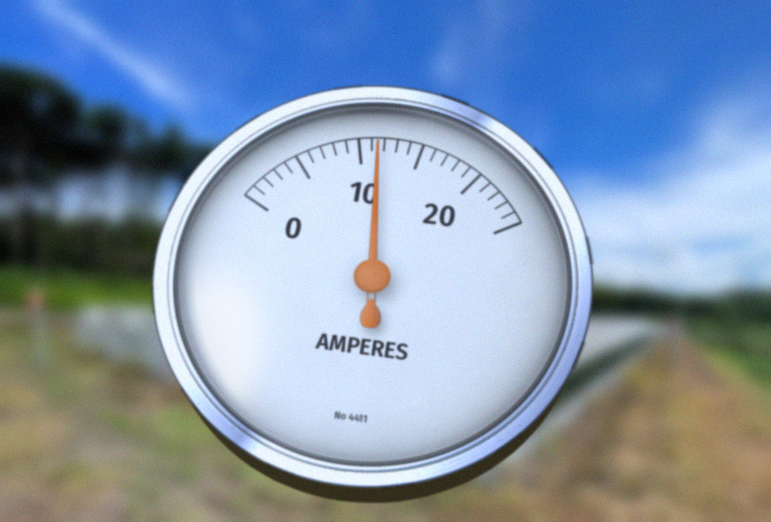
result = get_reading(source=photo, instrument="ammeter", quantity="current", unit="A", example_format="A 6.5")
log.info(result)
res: A 11.5
